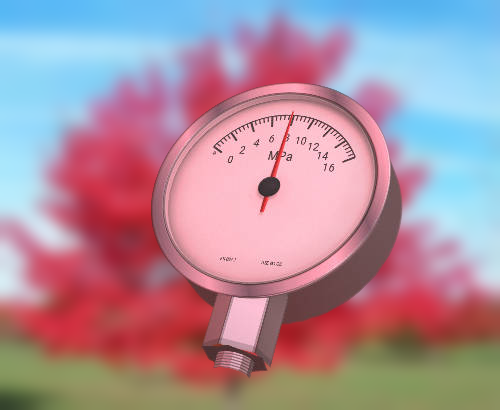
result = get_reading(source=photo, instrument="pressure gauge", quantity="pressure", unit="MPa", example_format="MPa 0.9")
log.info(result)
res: MPa 8
